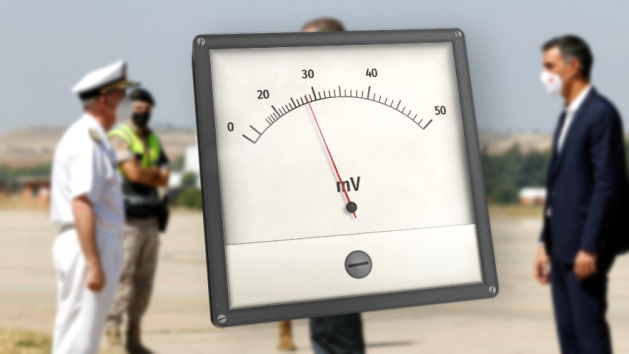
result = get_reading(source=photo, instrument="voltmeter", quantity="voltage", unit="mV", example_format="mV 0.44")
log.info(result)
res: mV 28
